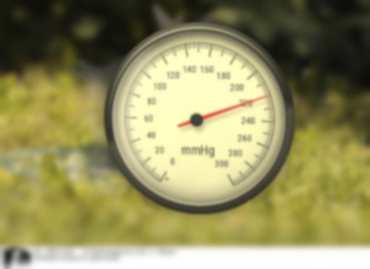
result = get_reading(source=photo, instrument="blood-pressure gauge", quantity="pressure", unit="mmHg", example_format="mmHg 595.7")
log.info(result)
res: mmHg 220
